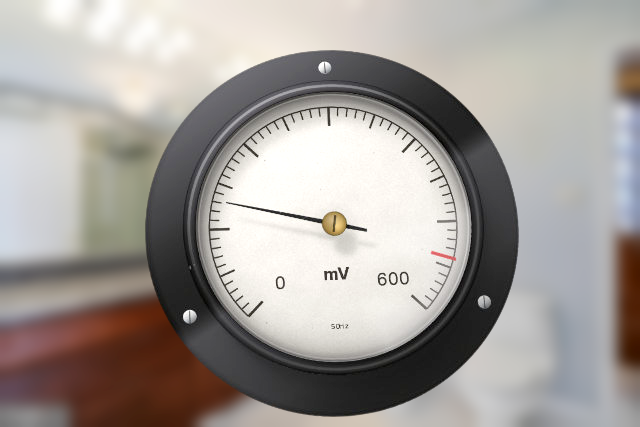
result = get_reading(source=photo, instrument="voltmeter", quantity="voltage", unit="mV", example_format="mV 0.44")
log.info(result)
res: mV 130
